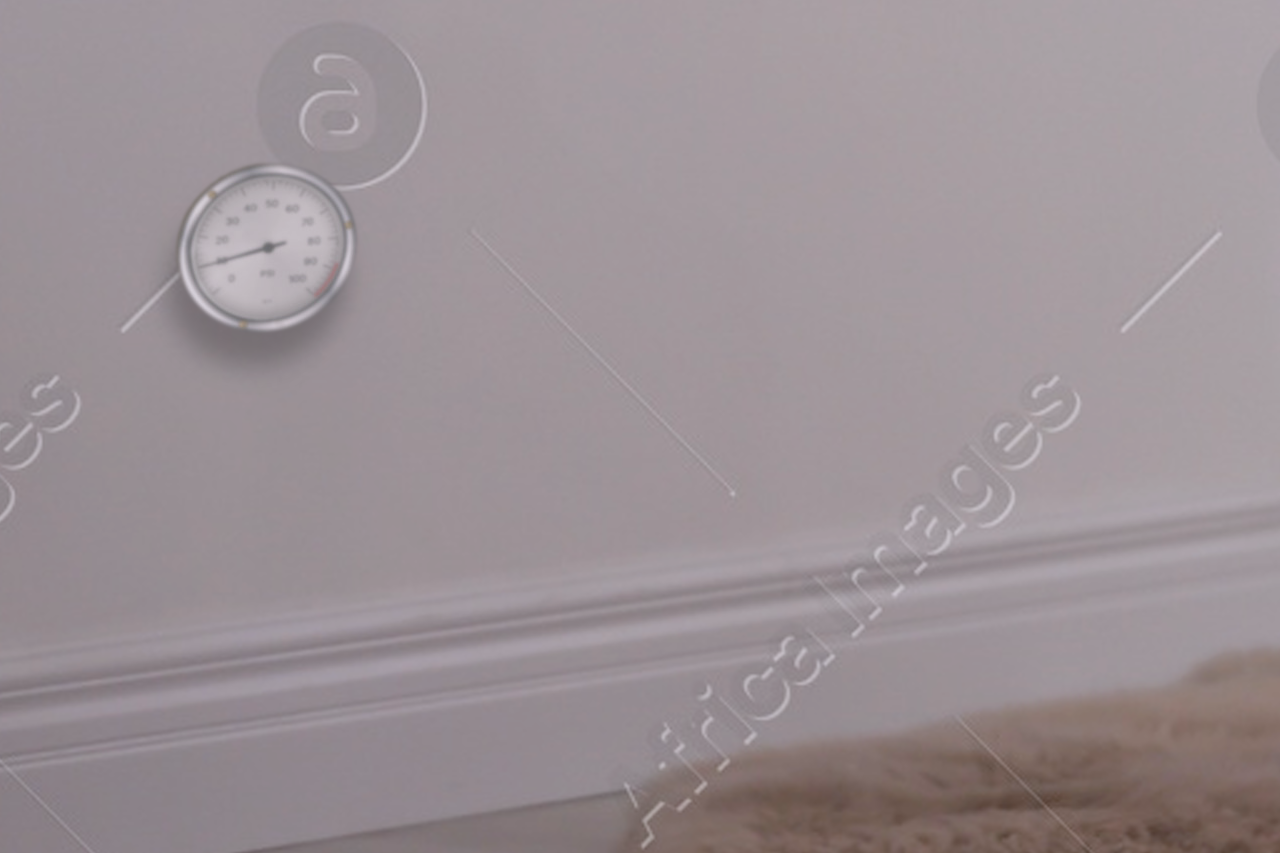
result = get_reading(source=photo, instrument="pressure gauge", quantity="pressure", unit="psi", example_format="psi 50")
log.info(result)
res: psi 10
